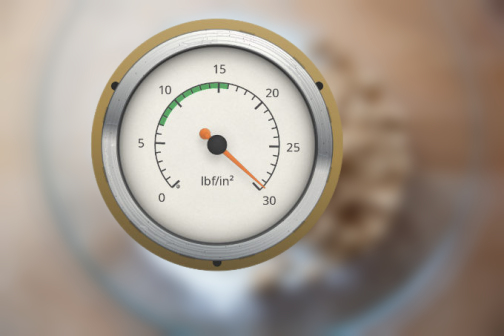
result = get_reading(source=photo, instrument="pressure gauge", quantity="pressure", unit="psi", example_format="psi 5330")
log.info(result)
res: psi 29.5
